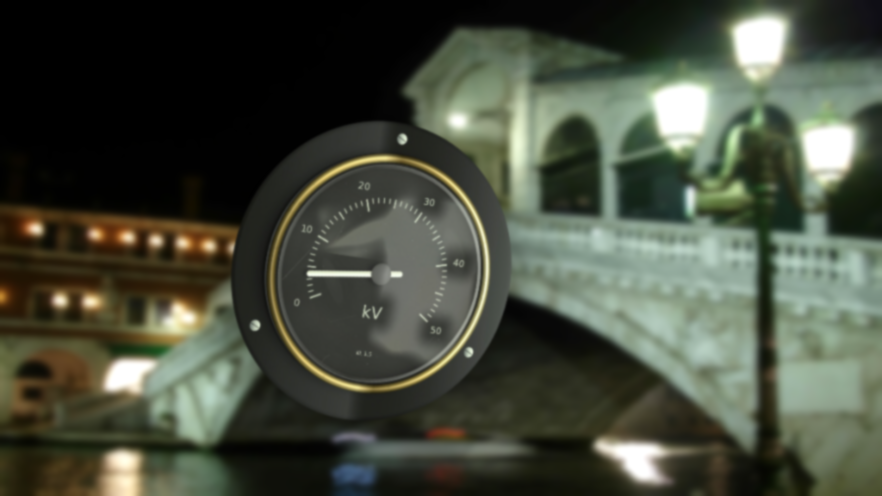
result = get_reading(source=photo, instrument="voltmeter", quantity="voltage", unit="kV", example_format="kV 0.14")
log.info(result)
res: kV 4
